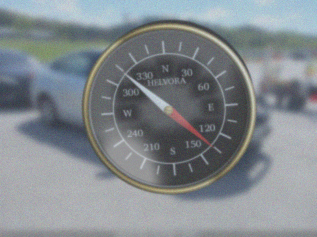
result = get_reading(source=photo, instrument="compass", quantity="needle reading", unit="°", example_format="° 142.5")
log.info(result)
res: ° 135
